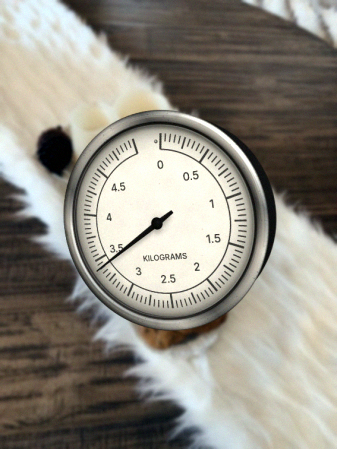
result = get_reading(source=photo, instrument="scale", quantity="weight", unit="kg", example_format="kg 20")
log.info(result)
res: kg 3.4
